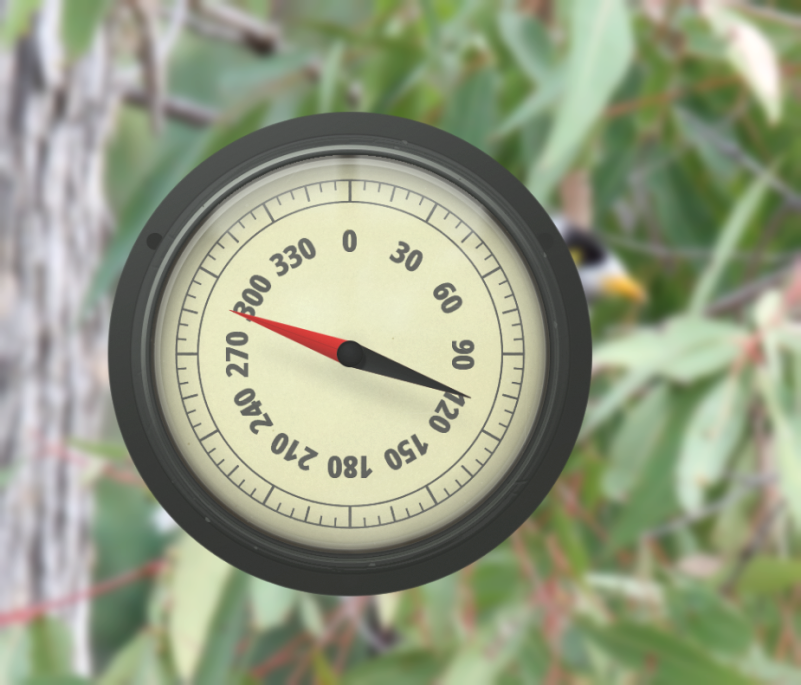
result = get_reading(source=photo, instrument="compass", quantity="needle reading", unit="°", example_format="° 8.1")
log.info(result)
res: ° 290
